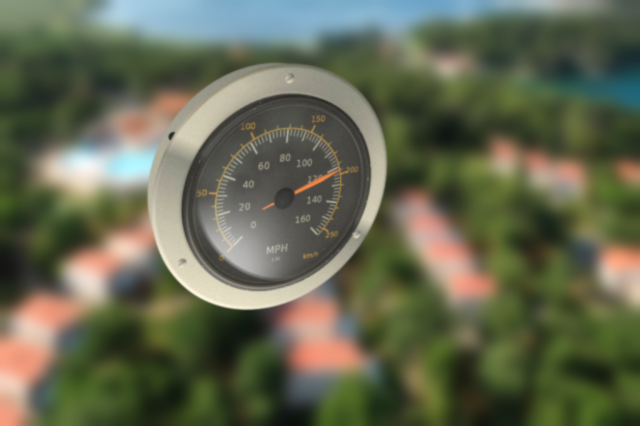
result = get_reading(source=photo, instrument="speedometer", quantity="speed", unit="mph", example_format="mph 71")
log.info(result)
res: mph 120
